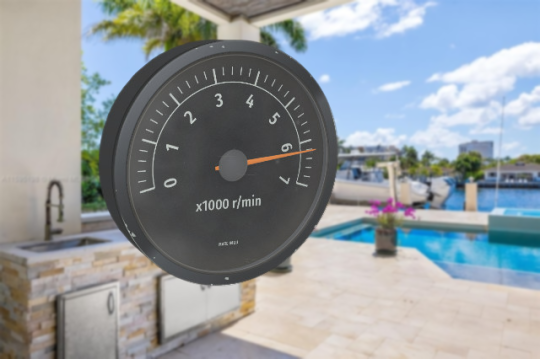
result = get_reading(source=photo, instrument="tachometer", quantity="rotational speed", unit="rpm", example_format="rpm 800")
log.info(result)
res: rpm 6200
